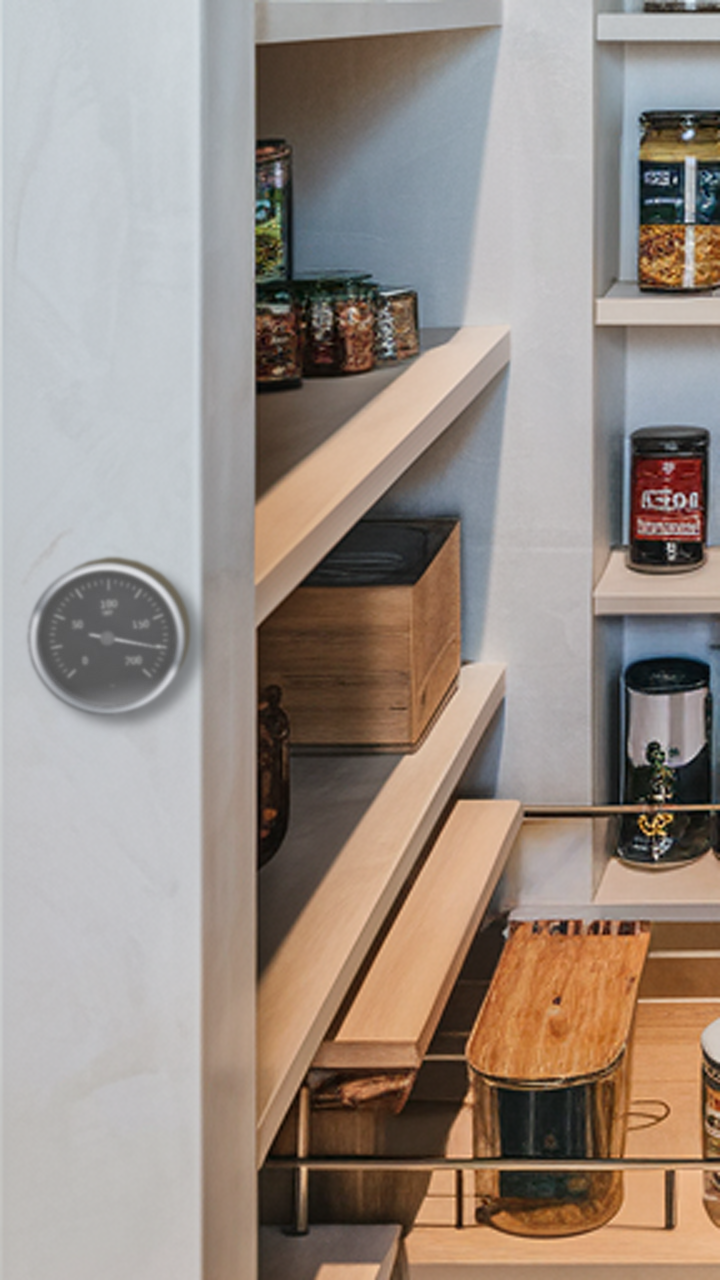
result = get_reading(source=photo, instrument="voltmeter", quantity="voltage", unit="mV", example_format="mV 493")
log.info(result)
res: mV 175
